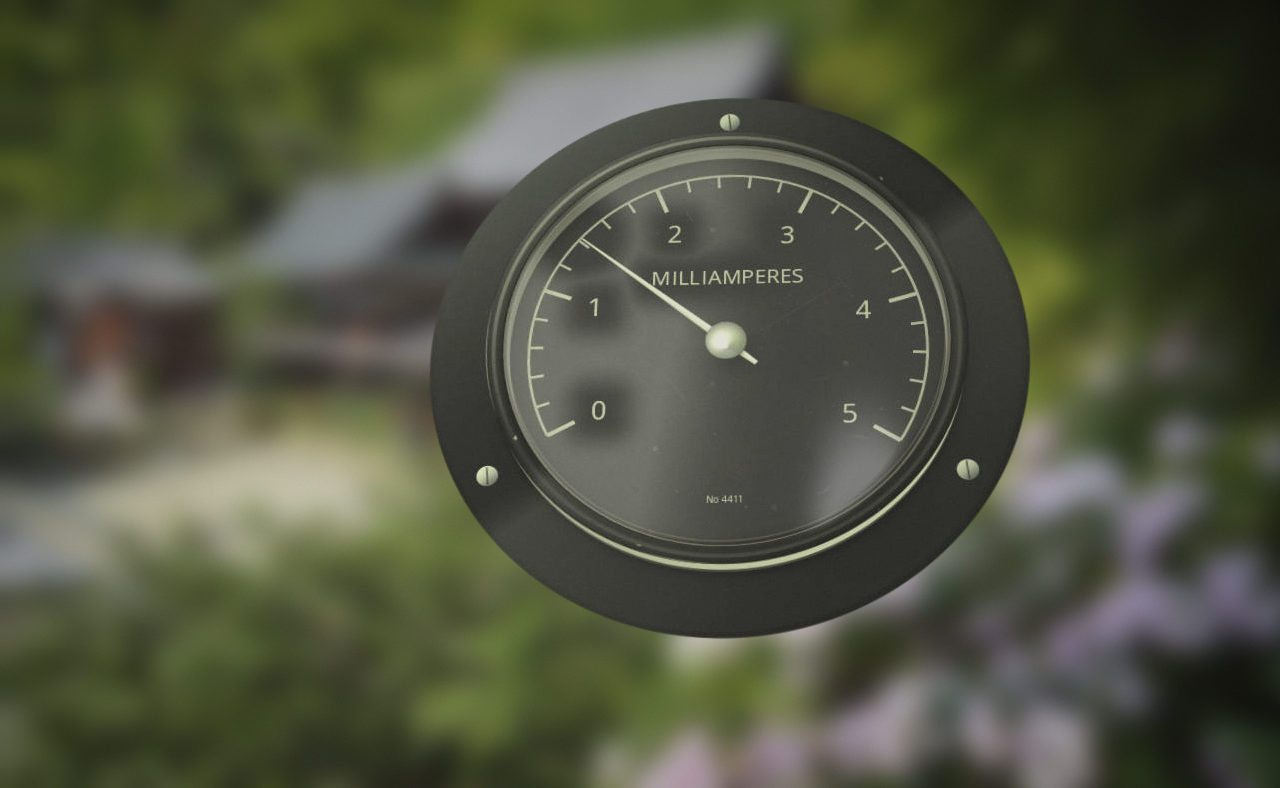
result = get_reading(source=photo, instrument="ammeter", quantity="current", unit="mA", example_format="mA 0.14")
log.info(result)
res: mA 1.4
